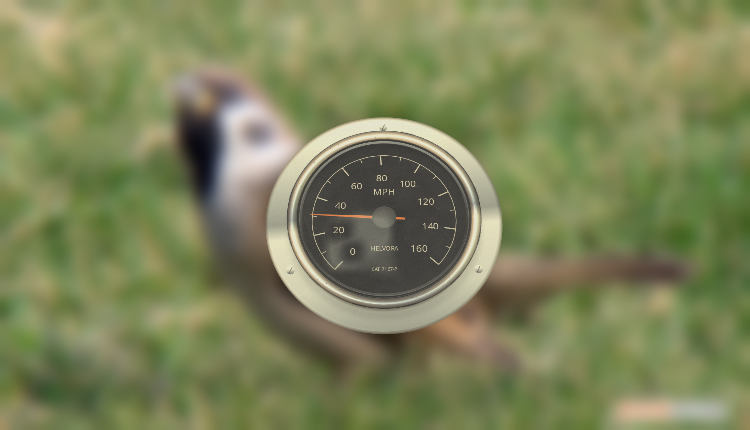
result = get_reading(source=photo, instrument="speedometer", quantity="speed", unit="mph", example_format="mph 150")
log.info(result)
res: mph 30
